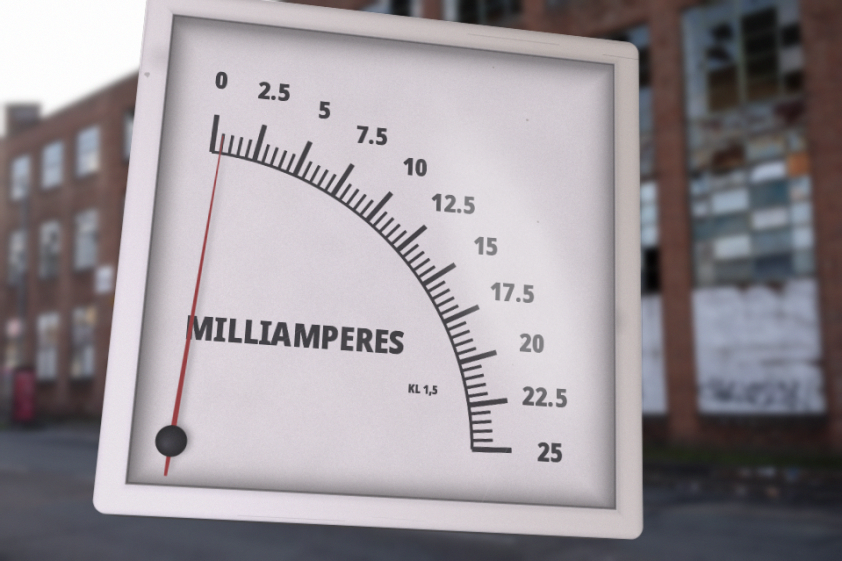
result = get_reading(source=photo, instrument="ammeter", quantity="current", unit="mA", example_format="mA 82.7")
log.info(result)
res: mA 0.5
